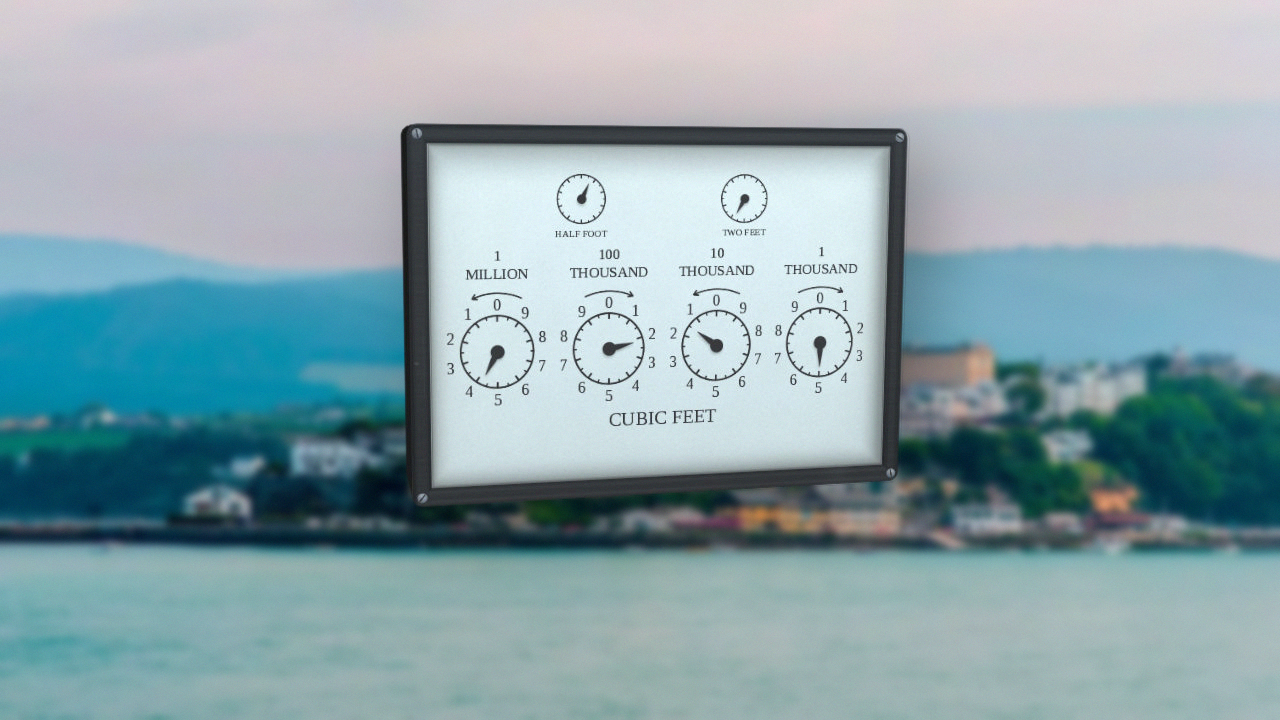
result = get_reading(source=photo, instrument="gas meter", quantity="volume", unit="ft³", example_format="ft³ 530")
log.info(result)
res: ft³ 421500
